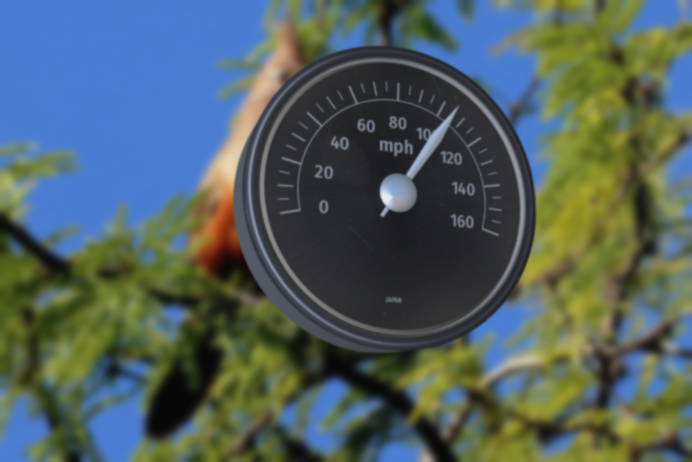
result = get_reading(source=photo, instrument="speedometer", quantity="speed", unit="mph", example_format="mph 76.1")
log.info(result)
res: mph 105
